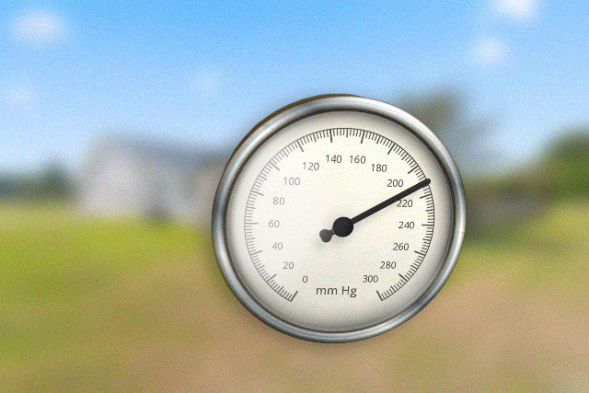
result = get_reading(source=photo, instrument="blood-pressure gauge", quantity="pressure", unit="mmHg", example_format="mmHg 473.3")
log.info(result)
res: mmHg 210
